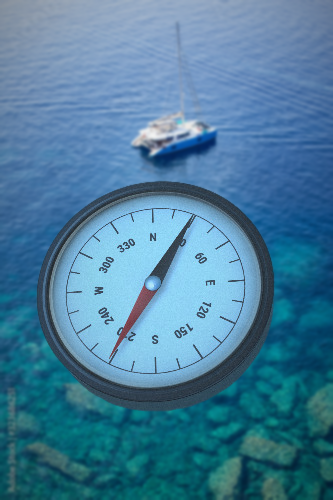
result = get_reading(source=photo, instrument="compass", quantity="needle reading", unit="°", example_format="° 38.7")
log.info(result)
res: ° 210
